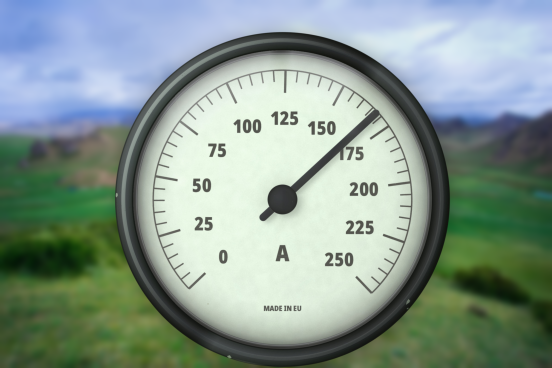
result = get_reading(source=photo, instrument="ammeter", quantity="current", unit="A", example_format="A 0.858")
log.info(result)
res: A 167.5
